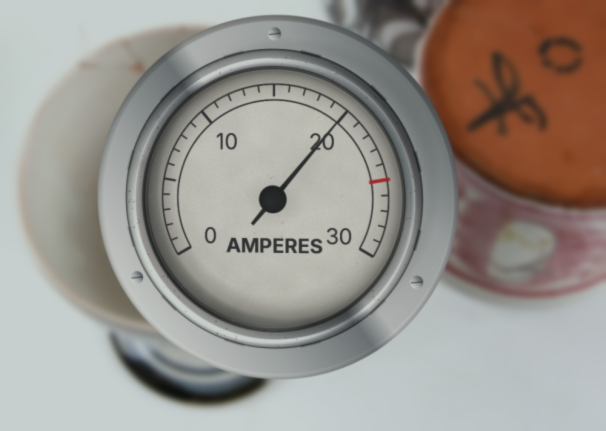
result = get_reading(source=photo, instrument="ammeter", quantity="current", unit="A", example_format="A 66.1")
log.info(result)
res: A 20
